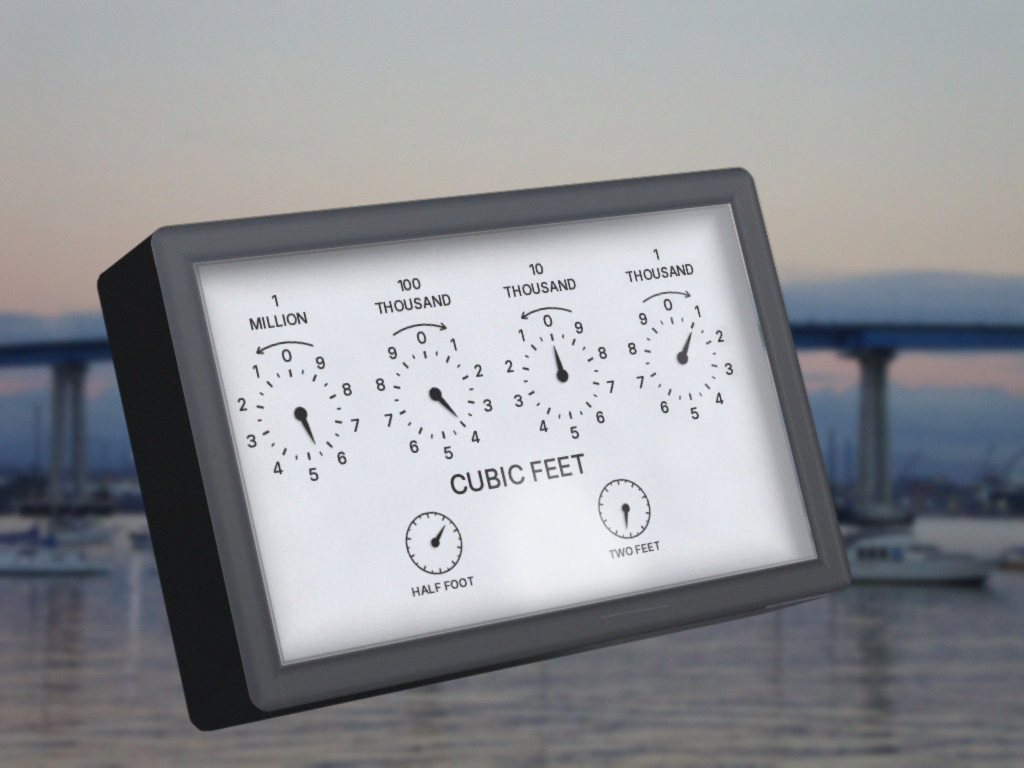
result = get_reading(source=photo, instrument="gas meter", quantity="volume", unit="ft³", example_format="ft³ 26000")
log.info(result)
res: ft³ 540100
